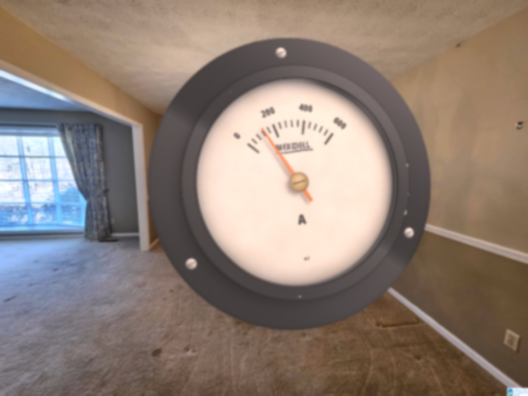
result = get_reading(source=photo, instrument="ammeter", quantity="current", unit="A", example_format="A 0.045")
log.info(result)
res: A 120
